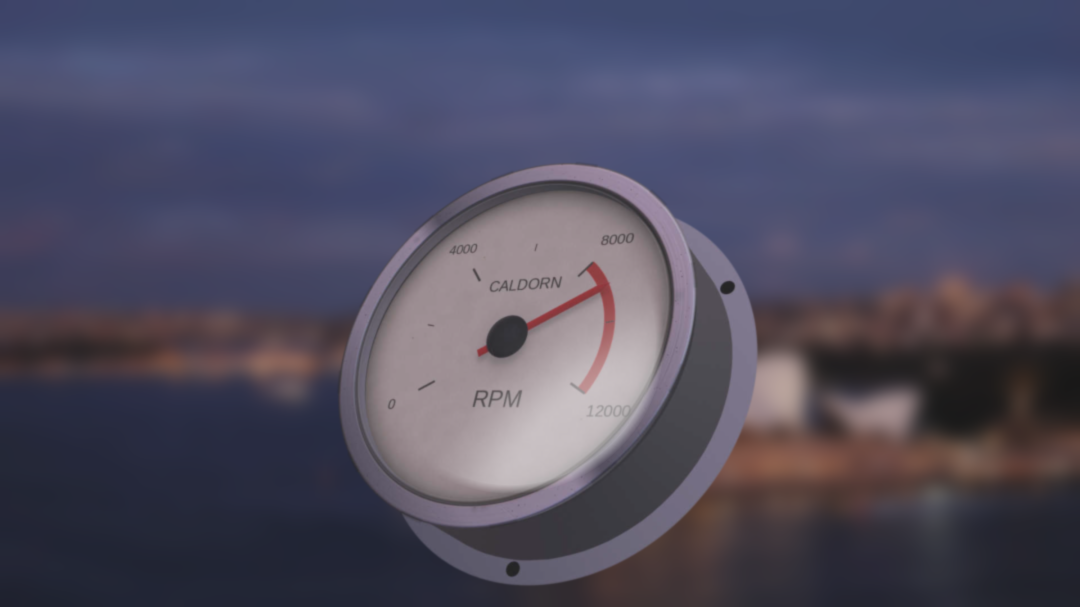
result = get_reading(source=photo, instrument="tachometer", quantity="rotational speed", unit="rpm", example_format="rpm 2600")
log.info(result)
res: rpm 9000
